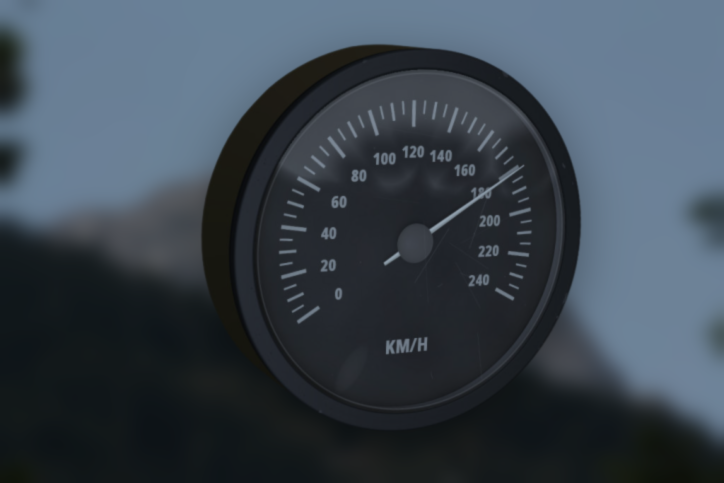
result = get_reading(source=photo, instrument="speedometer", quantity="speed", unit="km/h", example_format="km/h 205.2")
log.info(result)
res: km/h 180
